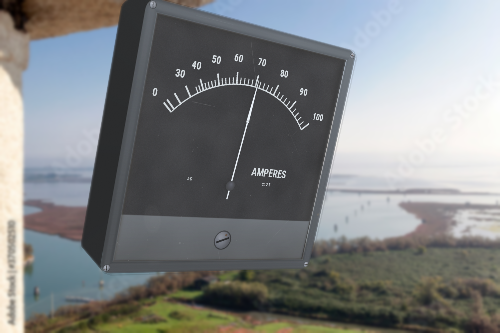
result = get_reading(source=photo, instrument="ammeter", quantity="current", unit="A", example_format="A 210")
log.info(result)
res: A 70
